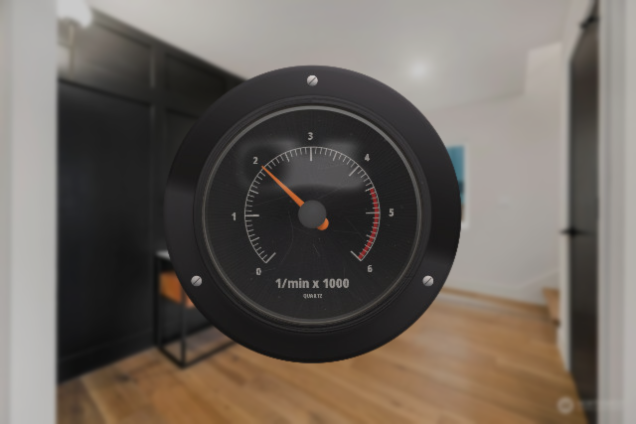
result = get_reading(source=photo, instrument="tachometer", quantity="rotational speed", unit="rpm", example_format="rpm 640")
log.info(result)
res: rpm 2000
